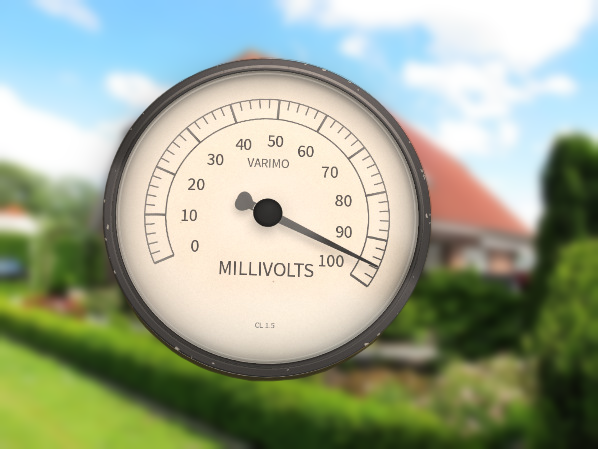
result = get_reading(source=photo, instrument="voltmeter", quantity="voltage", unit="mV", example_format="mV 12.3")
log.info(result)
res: mV 96
